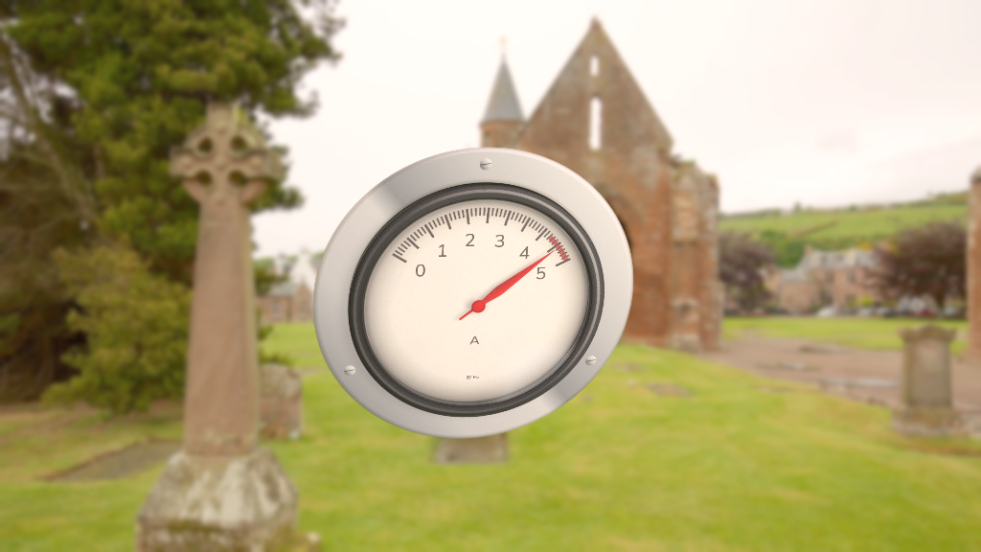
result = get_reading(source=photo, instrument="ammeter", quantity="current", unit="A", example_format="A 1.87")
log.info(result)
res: A 4.5
